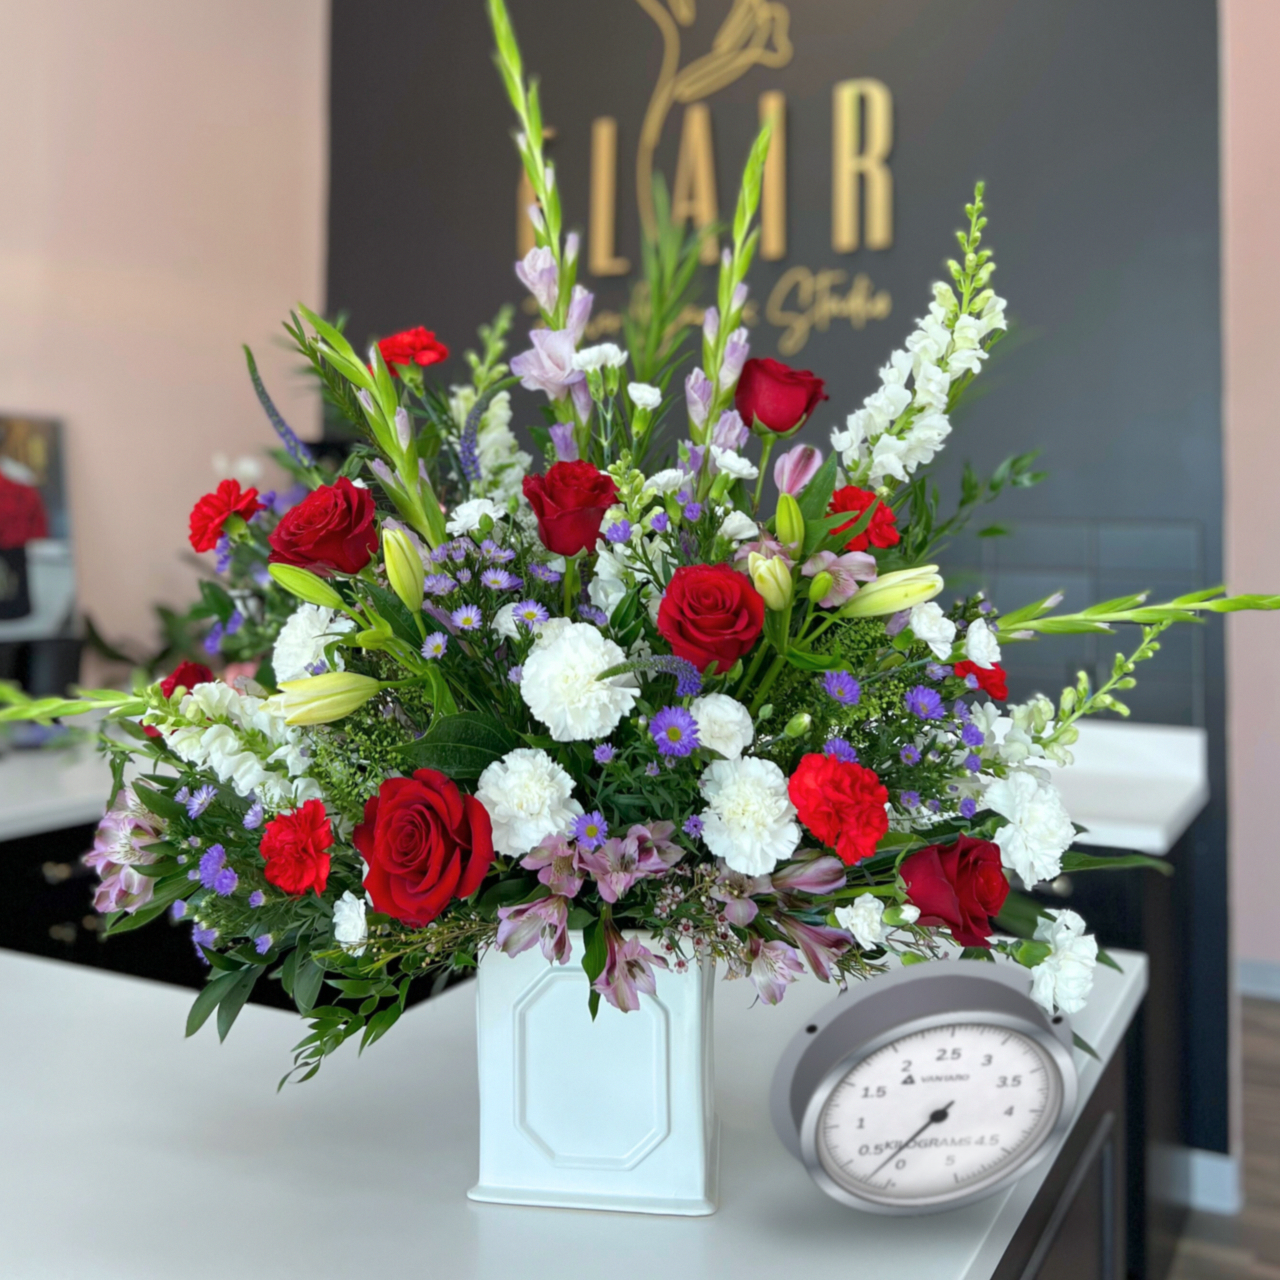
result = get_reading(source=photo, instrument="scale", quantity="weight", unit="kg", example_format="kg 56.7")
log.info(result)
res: kg 0.25
